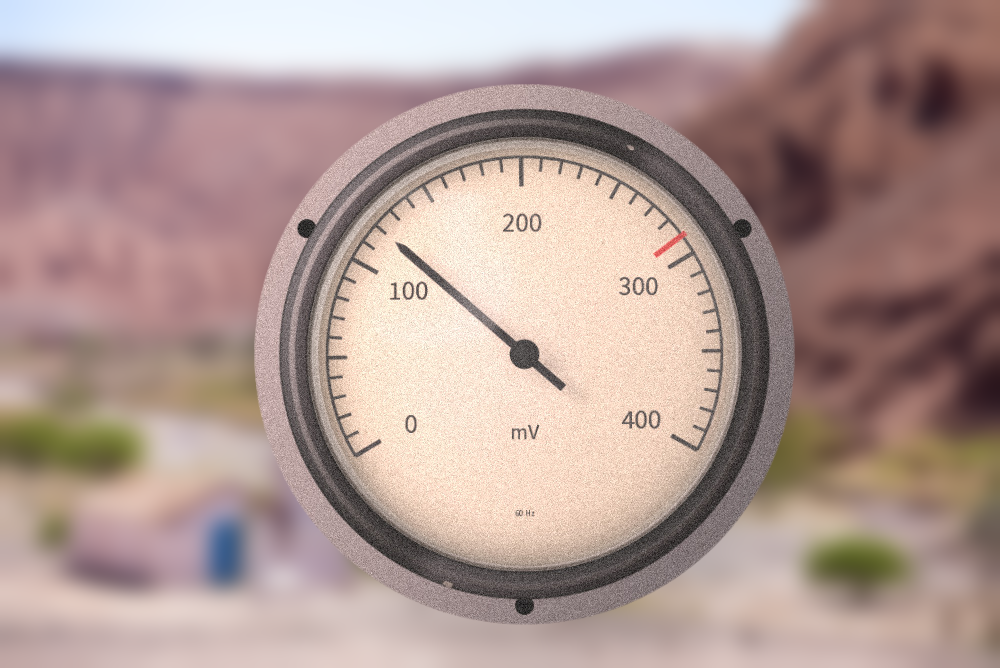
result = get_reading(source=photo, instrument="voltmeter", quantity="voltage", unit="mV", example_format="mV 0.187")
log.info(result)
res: mV 120
